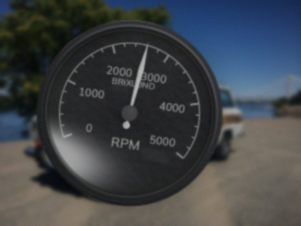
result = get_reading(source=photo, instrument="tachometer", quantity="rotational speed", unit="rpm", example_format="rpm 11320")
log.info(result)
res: rpm 2600
